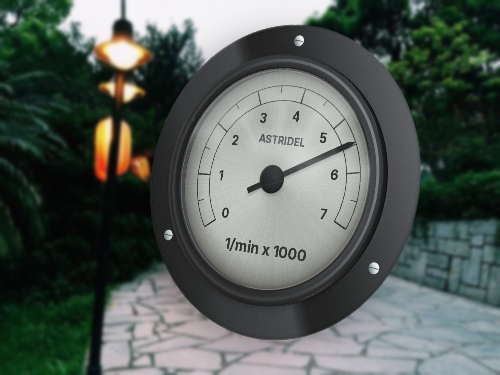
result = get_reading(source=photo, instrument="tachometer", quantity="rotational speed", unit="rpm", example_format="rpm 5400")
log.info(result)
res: rpm 5500
